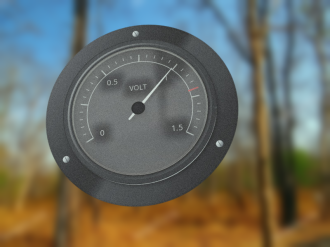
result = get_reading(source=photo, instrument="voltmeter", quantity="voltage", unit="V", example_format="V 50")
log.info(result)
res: V 1
